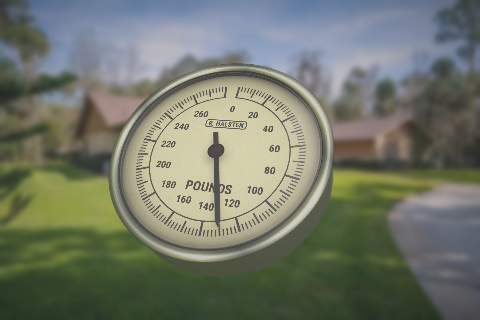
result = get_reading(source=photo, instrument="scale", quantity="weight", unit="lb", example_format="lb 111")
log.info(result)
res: lb 130
